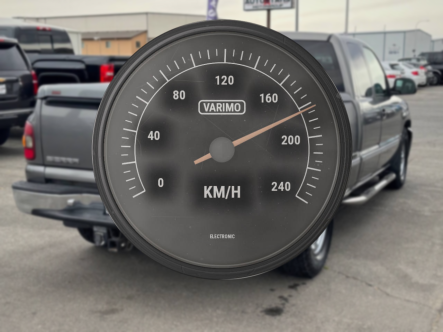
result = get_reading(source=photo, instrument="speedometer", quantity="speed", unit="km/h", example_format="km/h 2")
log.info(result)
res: km/h 182.5
